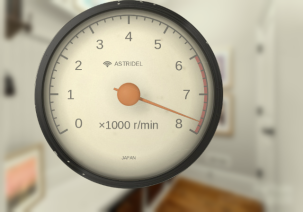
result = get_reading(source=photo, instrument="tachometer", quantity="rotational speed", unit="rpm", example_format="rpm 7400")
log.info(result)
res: rpm 7700
